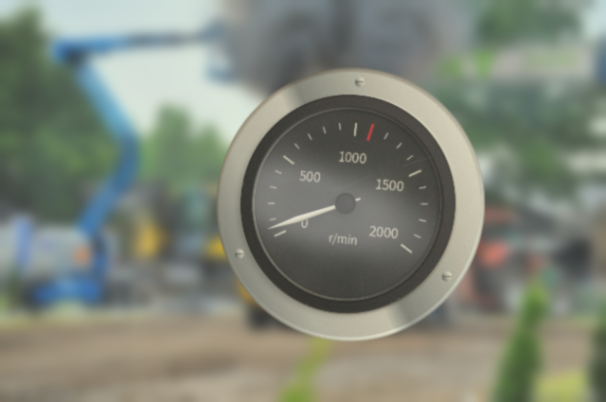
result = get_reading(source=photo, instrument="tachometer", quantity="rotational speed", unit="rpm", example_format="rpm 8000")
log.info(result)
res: rpm 50
